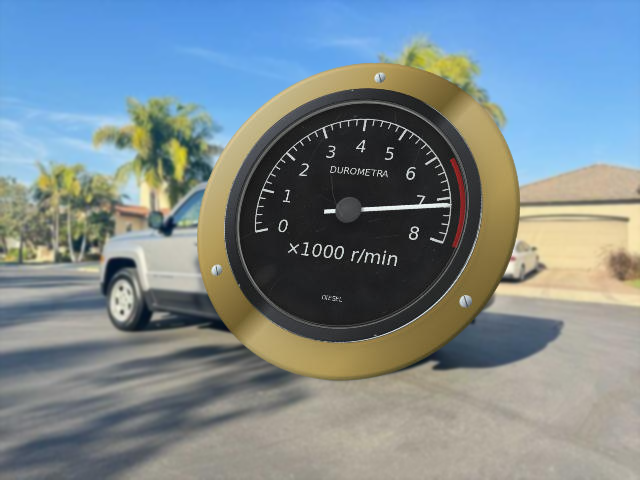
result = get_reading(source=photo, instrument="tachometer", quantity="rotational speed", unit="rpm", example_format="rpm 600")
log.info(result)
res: rpm 7200
